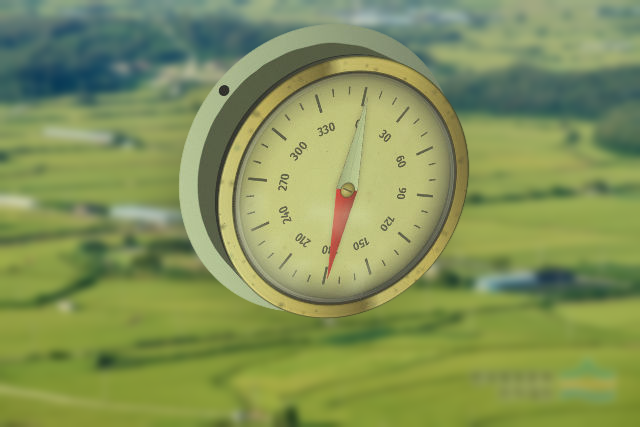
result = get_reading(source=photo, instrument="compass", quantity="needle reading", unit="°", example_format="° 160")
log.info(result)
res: ° 180
